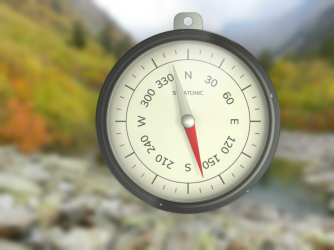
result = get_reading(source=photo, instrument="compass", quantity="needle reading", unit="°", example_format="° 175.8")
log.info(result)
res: ° 165
